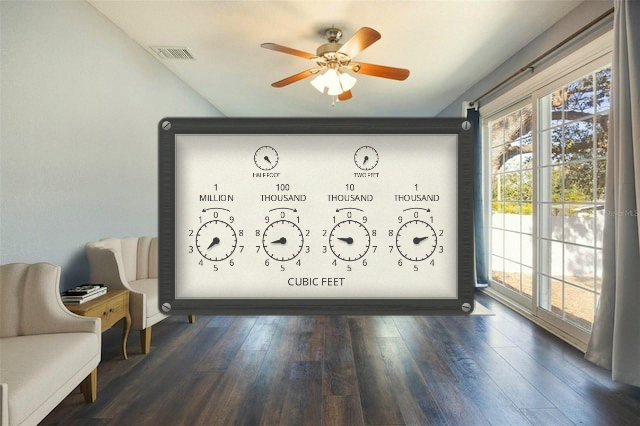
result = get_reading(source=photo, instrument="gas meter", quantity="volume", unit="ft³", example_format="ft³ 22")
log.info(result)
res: ft³ 372200
